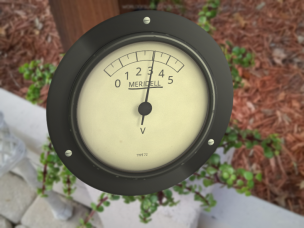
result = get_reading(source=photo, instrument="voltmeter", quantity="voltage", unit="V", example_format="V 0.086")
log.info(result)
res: V 3
